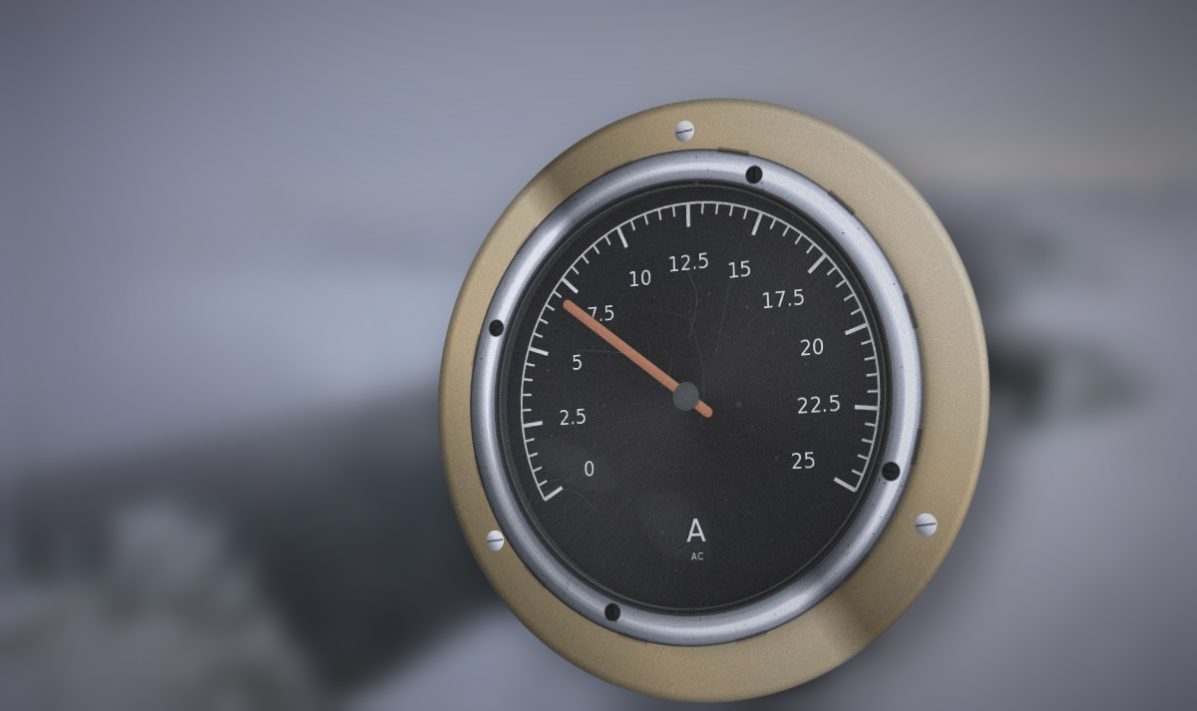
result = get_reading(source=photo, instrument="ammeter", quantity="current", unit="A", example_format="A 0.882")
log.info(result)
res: A 7
